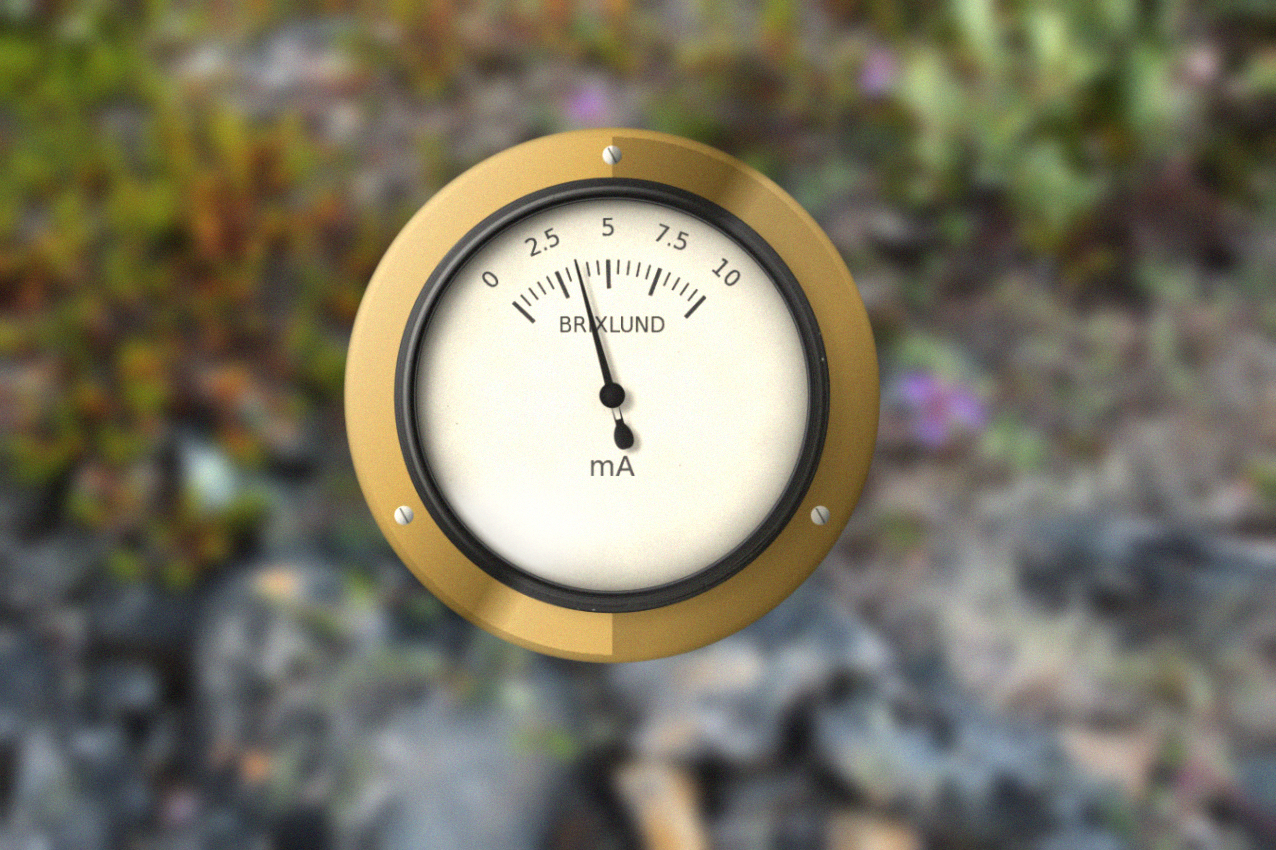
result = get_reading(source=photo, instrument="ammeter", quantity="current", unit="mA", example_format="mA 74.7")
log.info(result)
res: mA 3.5
